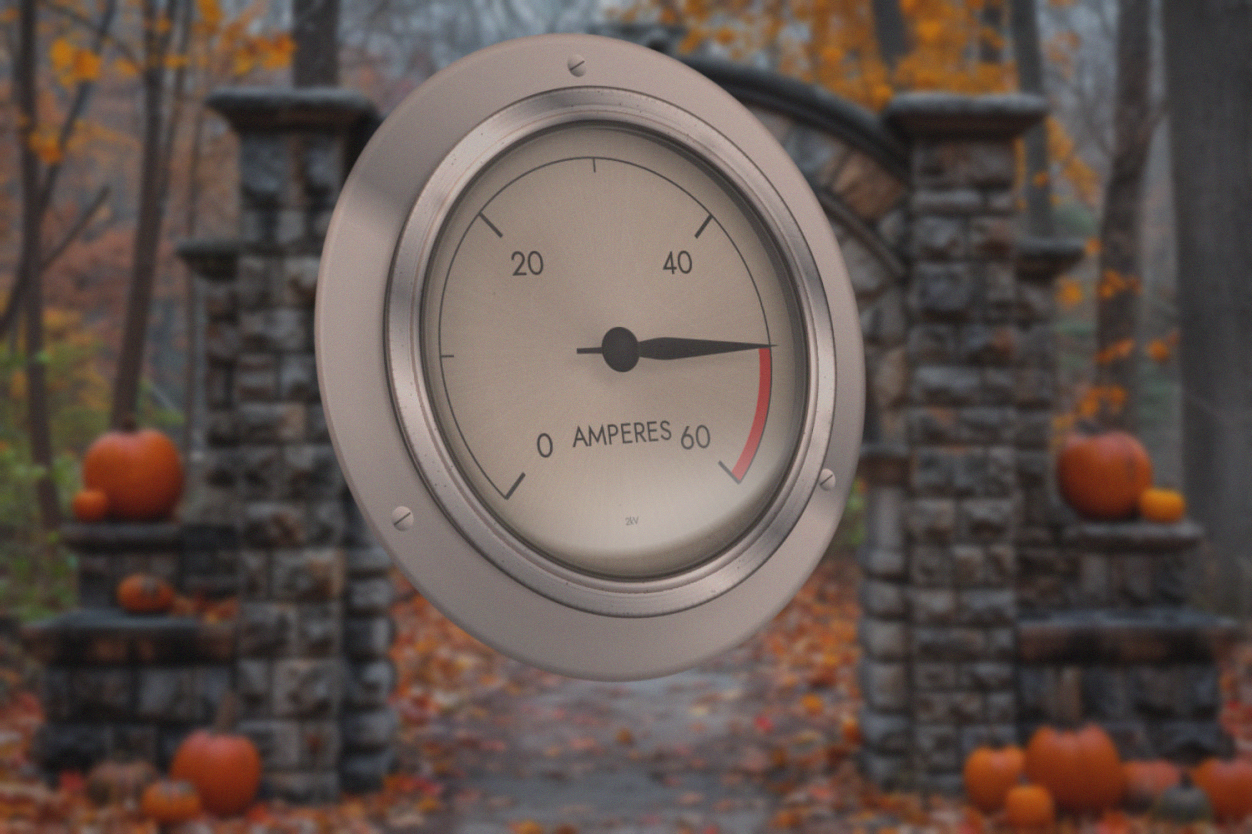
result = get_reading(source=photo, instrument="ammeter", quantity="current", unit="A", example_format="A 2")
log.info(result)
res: A 50
